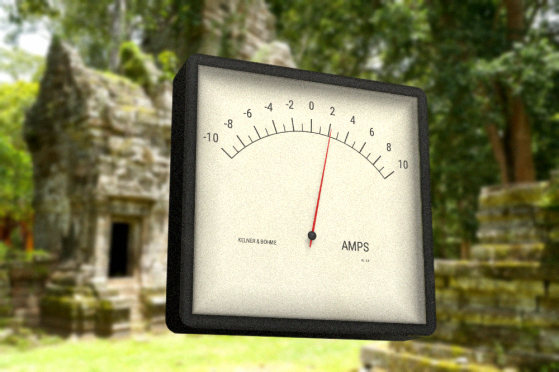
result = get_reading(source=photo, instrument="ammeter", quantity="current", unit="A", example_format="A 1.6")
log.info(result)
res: A 2
